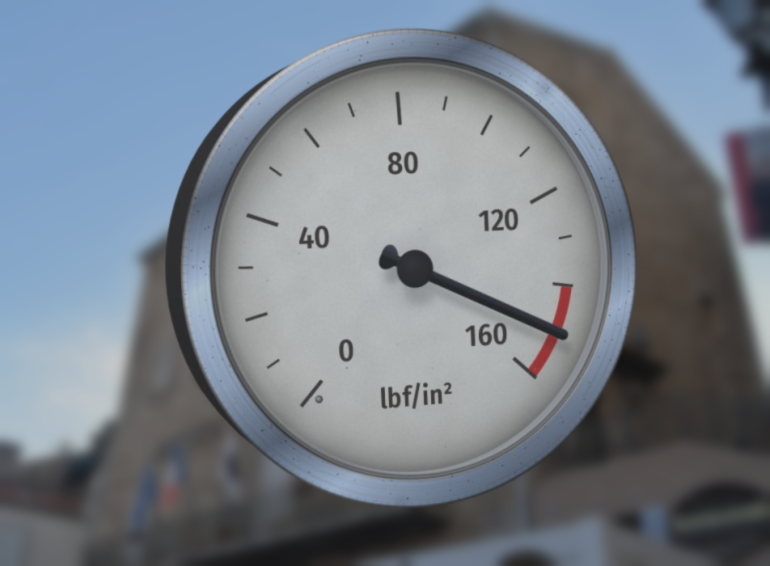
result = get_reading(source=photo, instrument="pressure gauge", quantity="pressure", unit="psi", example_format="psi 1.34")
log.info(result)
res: psi 150
